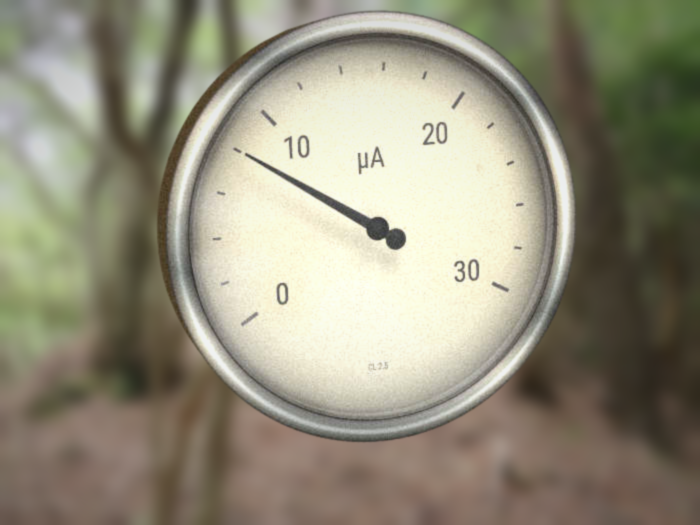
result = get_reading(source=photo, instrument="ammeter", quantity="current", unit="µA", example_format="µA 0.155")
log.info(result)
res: µA 8
